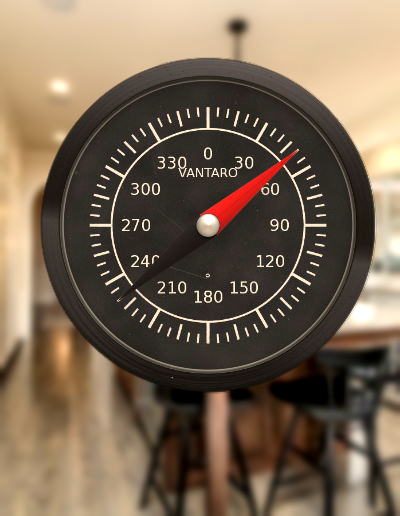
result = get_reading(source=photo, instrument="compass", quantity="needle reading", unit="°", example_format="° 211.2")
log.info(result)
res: ° 50
